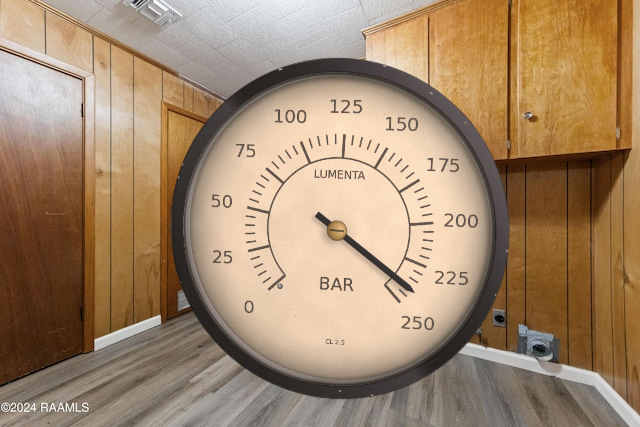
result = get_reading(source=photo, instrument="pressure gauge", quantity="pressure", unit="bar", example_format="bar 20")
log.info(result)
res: bar 240
